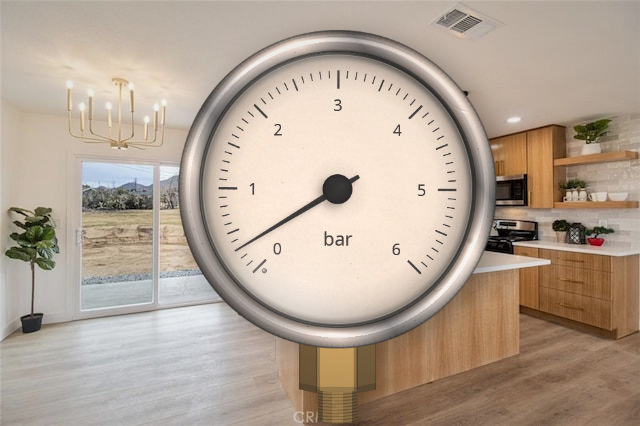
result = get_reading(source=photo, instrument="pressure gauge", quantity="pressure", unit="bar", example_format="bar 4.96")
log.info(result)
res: bar 0.3
